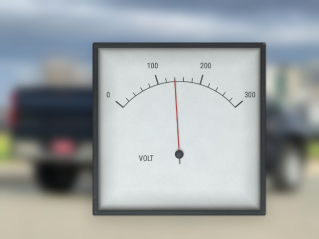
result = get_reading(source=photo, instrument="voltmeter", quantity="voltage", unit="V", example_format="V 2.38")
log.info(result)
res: V 140
